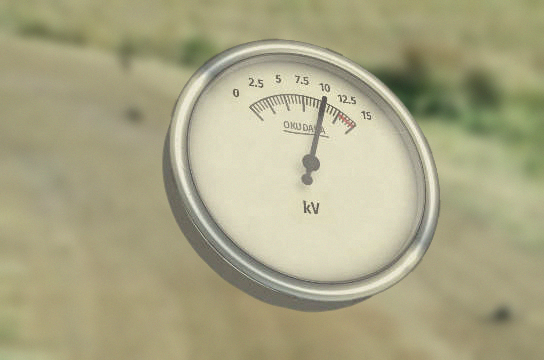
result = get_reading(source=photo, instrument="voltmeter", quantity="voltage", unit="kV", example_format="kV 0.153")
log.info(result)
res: kV 10
